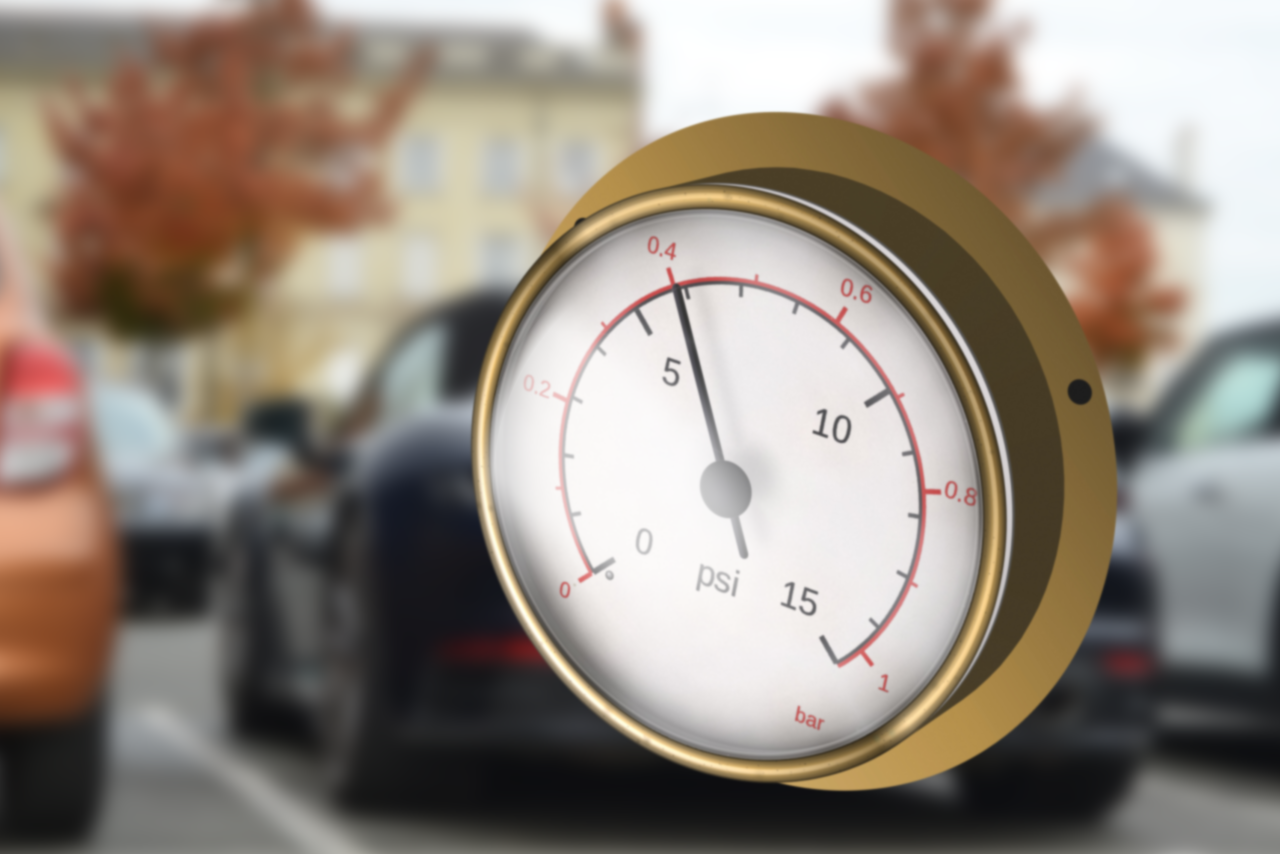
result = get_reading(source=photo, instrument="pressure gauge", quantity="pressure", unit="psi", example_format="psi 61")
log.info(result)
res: psi 6
